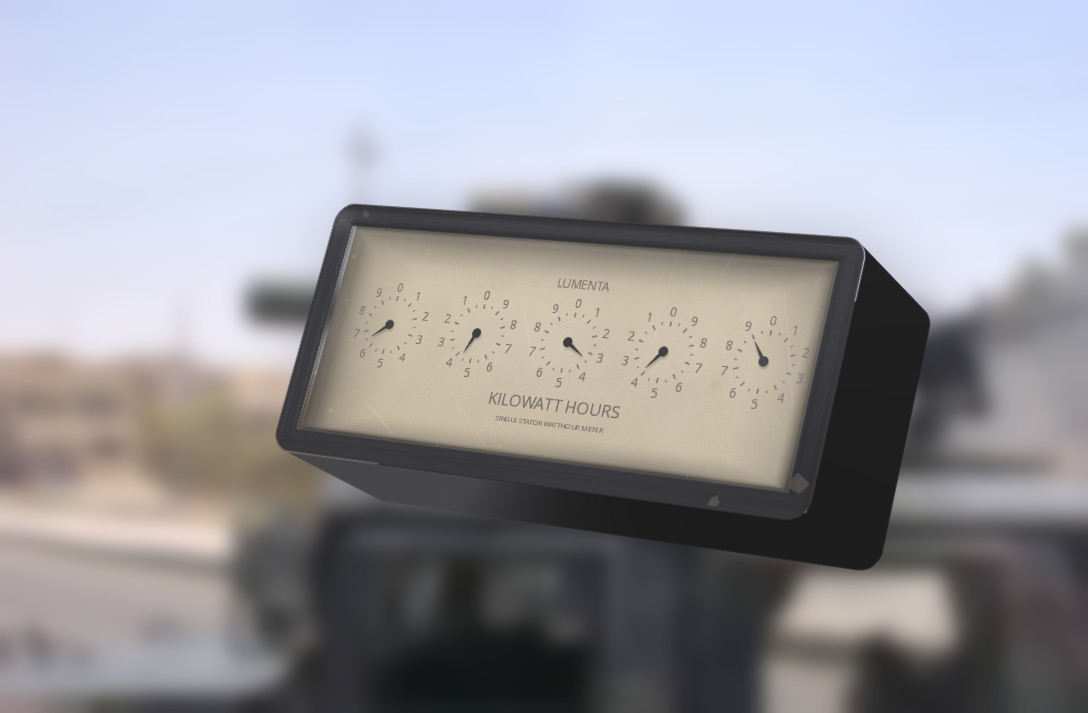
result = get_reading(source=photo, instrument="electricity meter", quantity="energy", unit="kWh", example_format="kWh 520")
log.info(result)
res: kWh 64339
